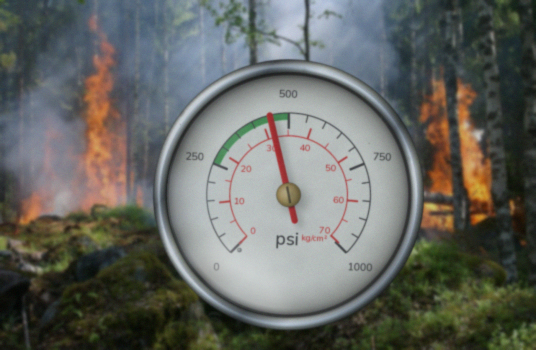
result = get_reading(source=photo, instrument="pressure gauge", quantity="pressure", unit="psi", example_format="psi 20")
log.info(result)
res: psi 450
